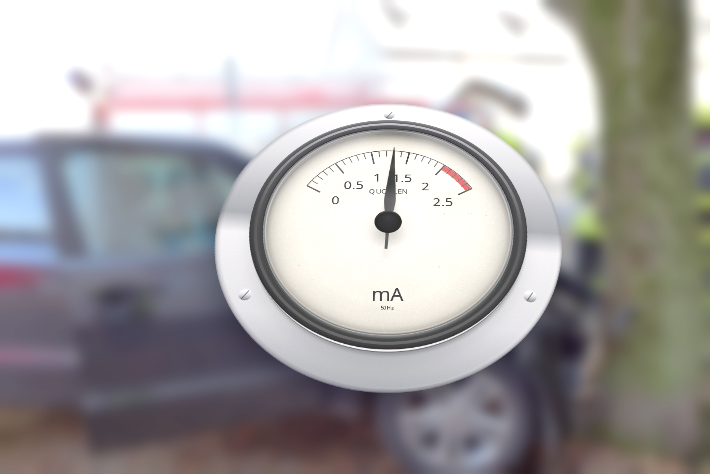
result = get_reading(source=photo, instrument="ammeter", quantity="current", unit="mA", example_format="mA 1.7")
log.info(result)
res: mA 1.3
